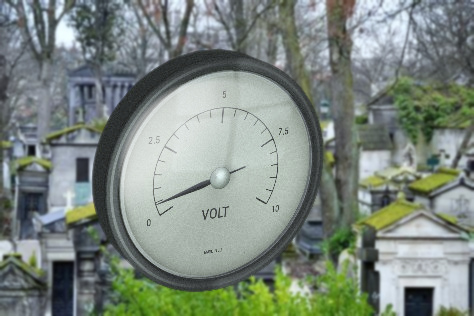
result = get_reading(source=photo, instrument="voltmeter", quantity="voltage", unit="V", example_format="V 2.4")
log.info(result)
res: V 0.5
